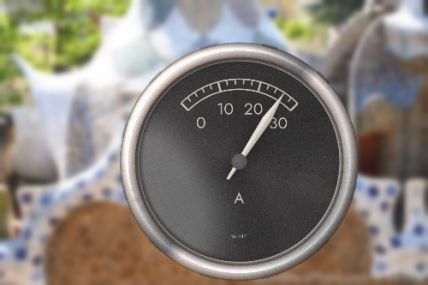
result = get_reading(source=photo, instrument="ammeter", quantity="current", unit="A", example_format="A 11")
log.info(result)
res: A 26
